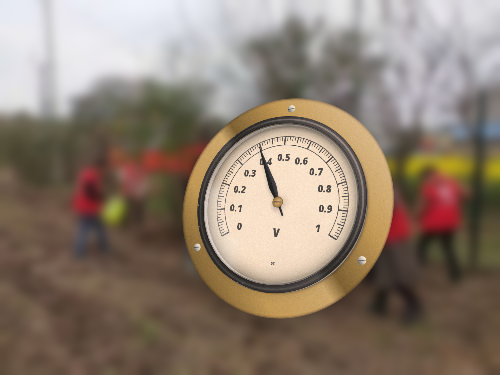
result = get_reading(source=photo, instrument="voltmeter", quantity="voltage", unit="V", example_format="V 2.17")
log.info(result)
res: V 0.4
